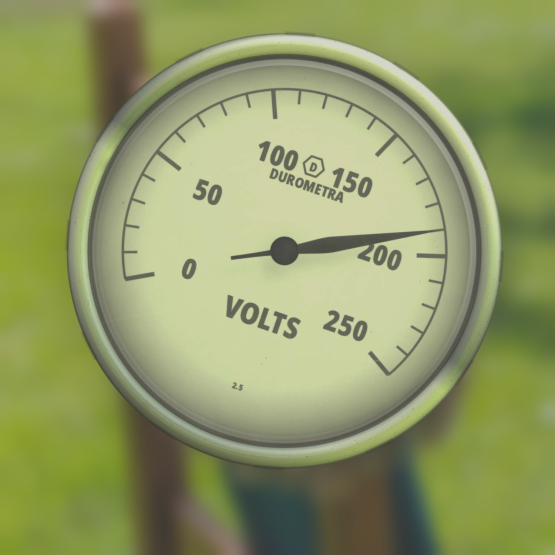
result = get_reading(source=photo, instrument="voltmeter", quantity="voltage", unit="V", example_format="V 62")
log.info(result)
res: V 190
